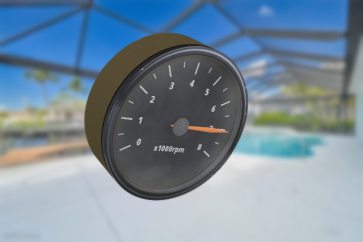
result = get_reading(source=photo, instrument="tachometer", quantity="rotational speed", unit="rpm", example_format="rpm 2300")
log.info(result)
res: rpm 7000
